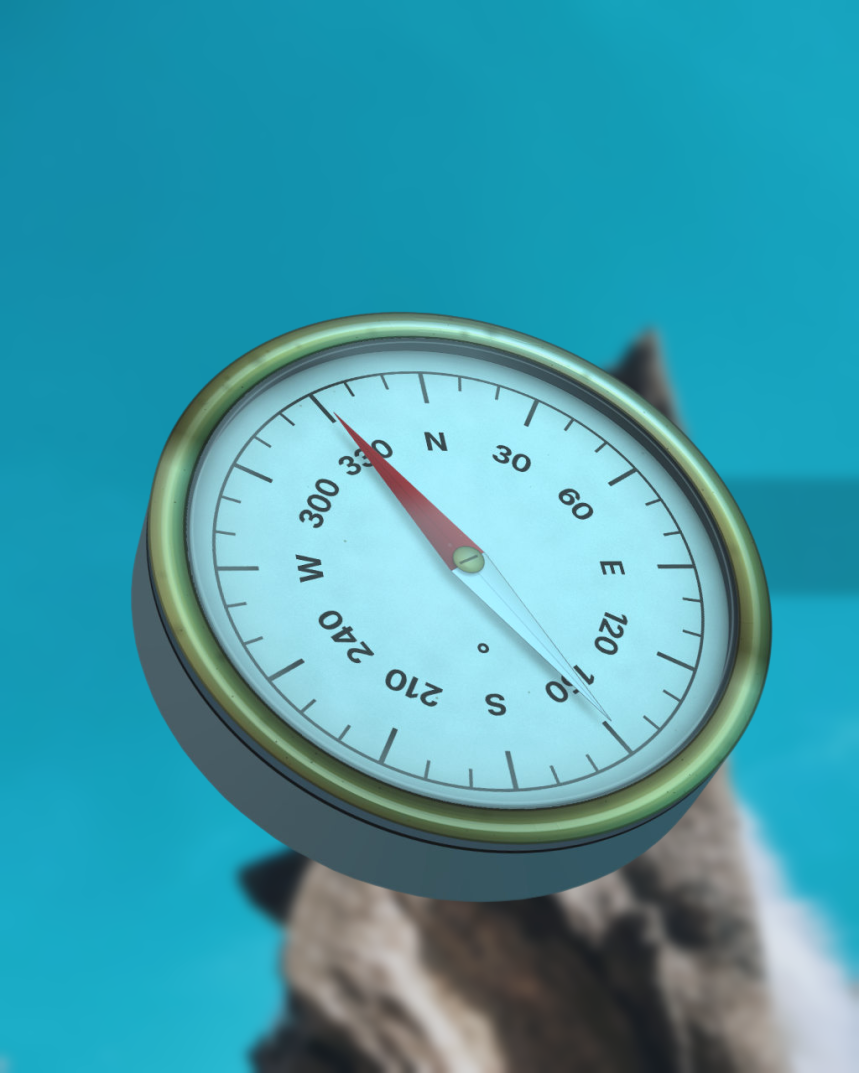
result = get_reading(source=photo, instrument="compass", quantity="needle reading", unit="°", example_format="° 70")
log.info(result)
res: ° 330
